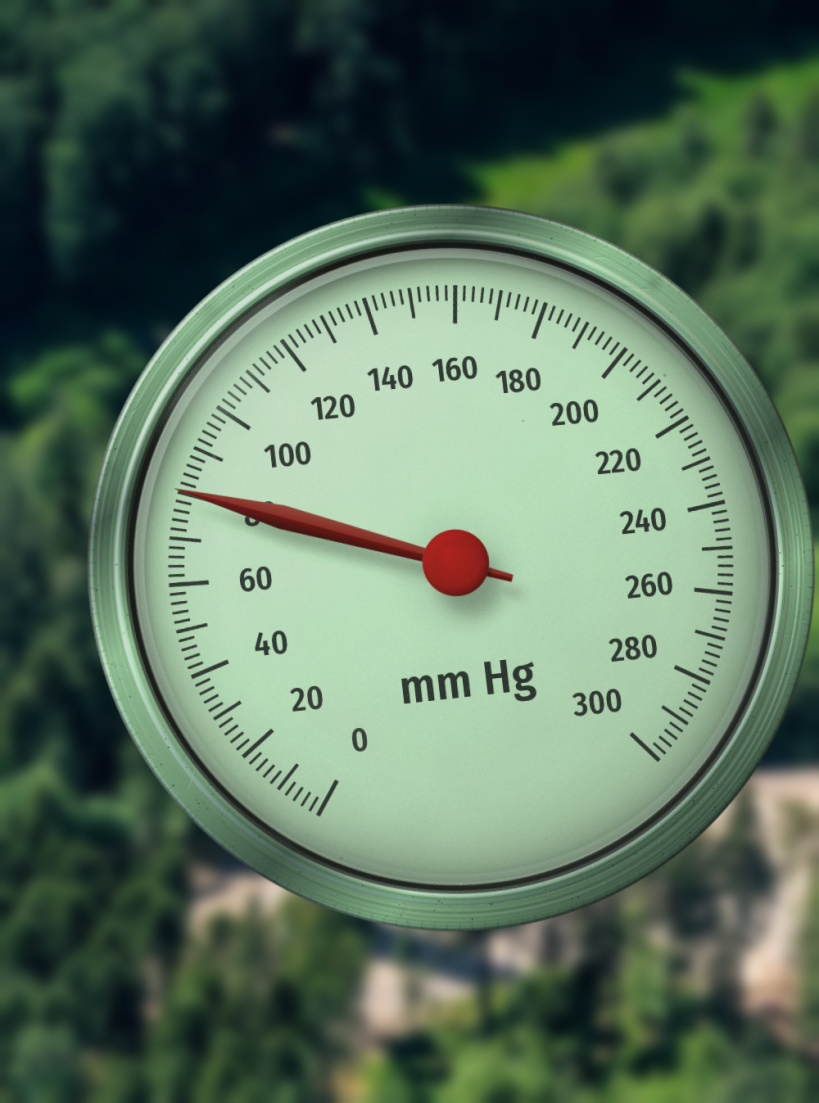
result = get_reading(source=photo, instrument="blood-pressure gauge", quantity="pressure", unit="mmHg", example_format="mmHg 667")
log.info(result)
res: mmHg 80
